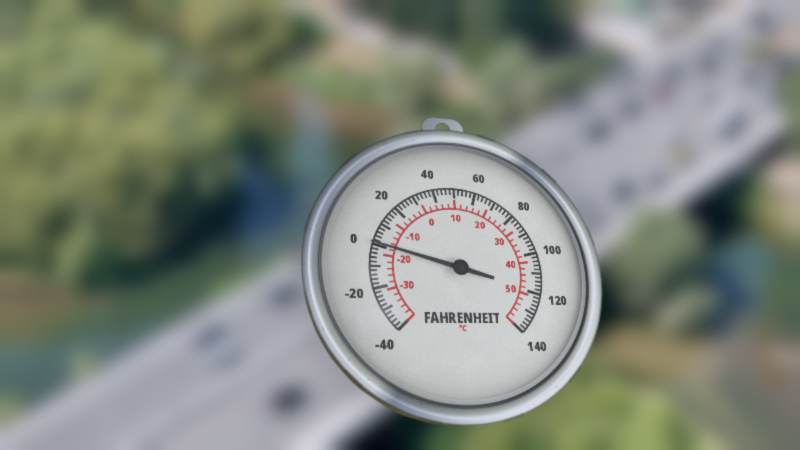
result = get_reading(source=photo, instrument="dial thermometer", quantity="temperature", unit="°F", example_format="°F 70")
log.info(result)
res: °F 0
